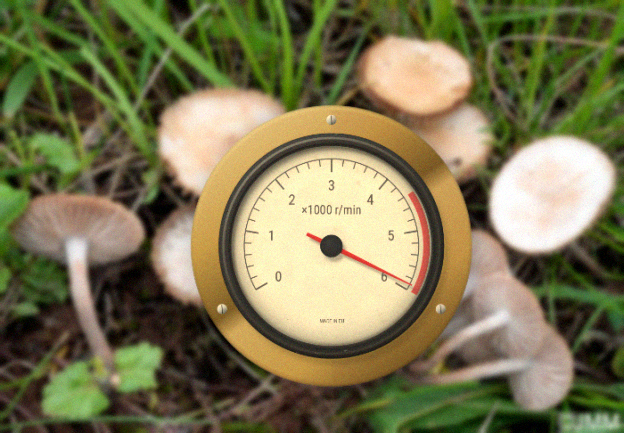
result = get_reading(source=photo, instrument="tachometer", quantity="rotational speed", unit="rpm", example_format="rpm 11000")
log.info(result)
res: rpm 5900
